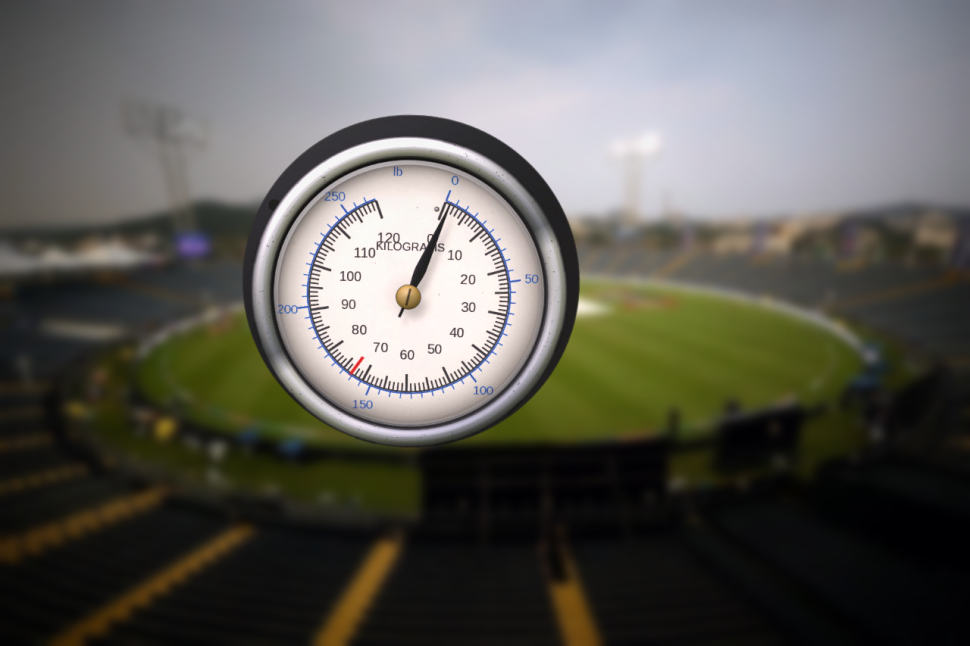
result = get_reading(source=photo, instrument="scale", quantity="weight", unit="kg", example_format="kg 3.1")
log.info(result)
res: kg 1
